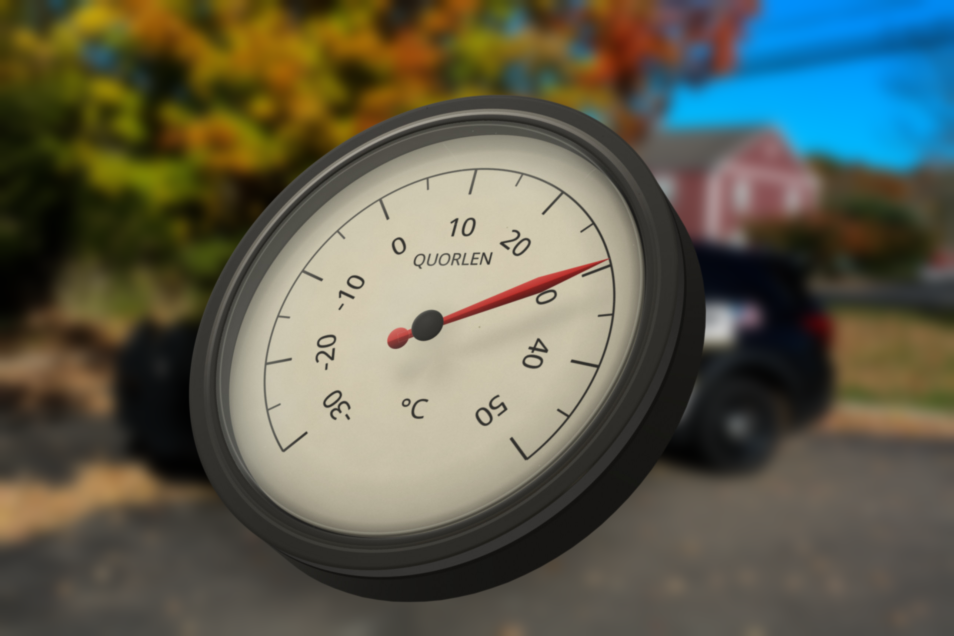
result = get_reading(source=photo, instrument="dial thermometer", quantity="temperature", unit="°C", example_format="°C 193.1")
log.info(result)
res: °C 30
